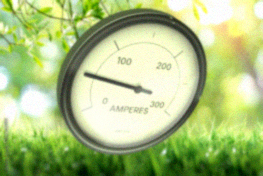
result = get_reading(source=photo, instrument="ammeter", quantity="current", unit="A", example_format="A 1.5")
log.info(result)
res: A 50
